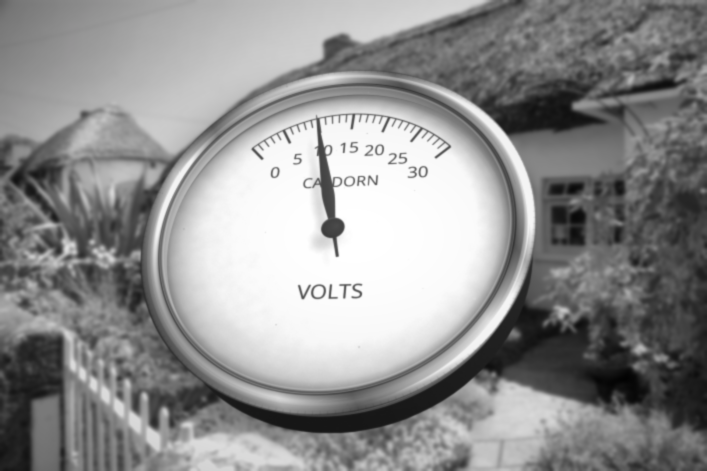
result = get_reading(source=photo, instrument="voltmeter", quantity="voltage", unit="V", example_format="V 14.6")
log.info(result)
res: V 10
